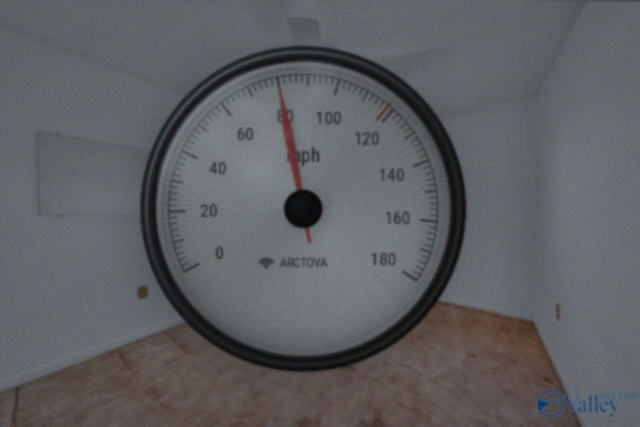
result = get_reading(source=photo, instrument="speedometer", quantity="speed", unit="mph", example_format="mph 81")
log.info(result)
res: mph 80
